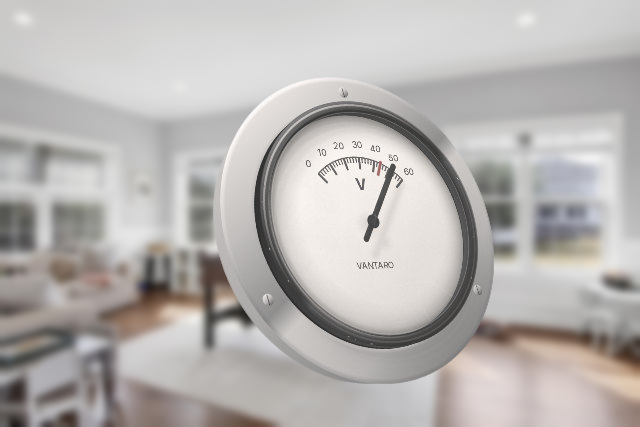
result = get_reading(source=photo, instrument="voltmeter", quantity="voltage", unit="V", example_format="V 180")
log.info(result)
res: V 50
